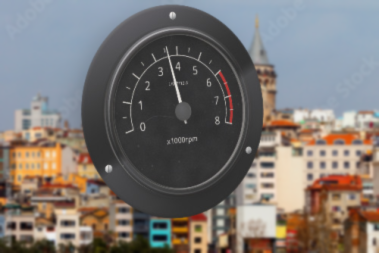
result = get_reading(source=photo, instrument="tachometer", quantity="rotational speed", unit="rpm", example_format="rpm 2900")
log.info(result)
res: rpm 3500
